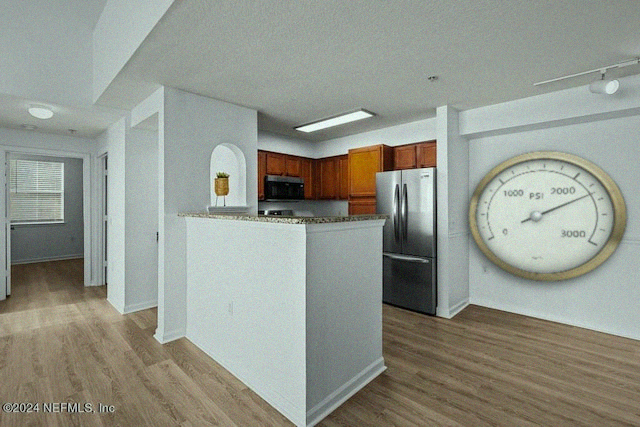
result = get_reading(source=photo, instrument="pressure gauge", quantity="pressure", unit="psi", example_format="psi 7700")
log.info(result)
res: psi 2300
